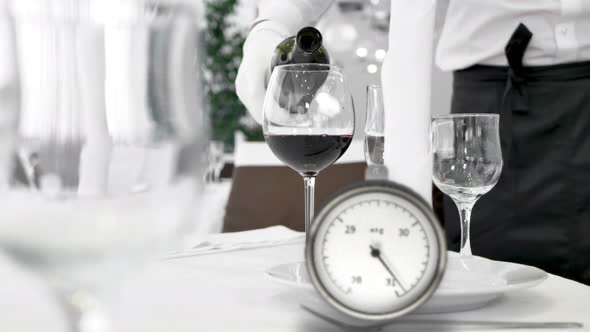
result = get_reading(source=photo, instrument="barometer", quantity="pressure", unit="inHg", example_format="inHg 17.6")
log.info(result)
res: inHg 30.9
